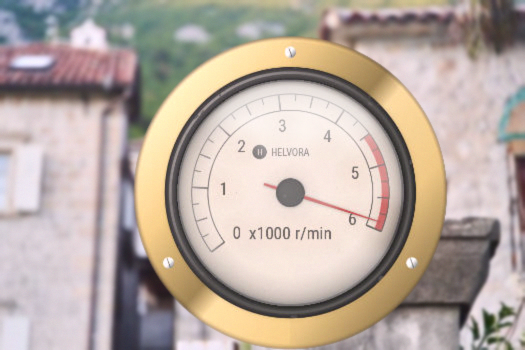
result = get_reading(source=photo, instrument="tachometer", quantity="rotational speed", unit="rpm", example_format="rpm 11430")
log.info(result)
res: rpm 5875
